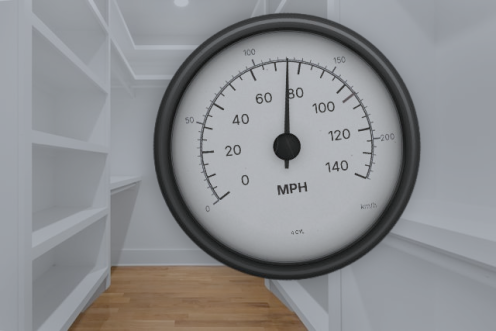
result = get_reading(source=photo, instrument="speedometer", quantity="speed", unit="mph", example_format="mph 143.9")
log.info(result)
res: mph 75
